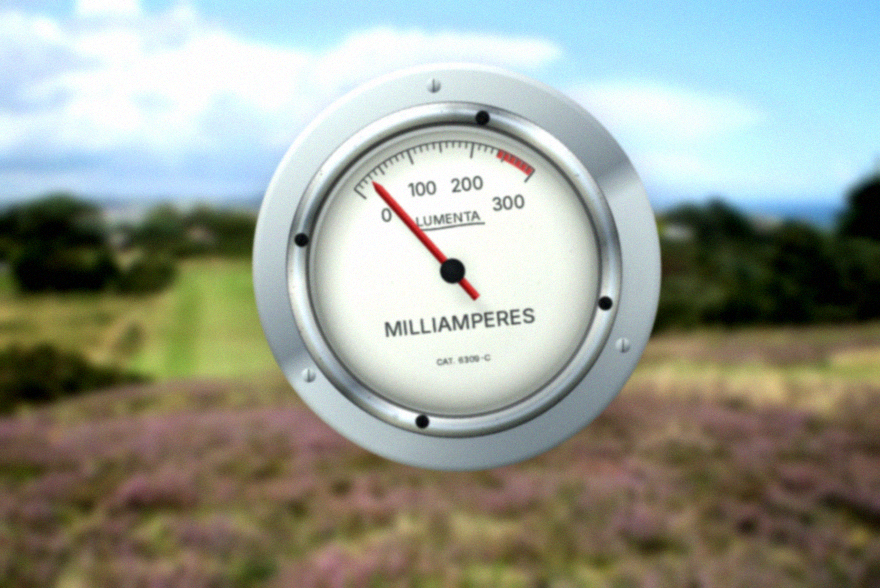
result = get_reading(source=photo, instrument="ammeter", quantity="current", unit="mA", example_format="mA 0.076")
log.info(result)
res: mA 30
